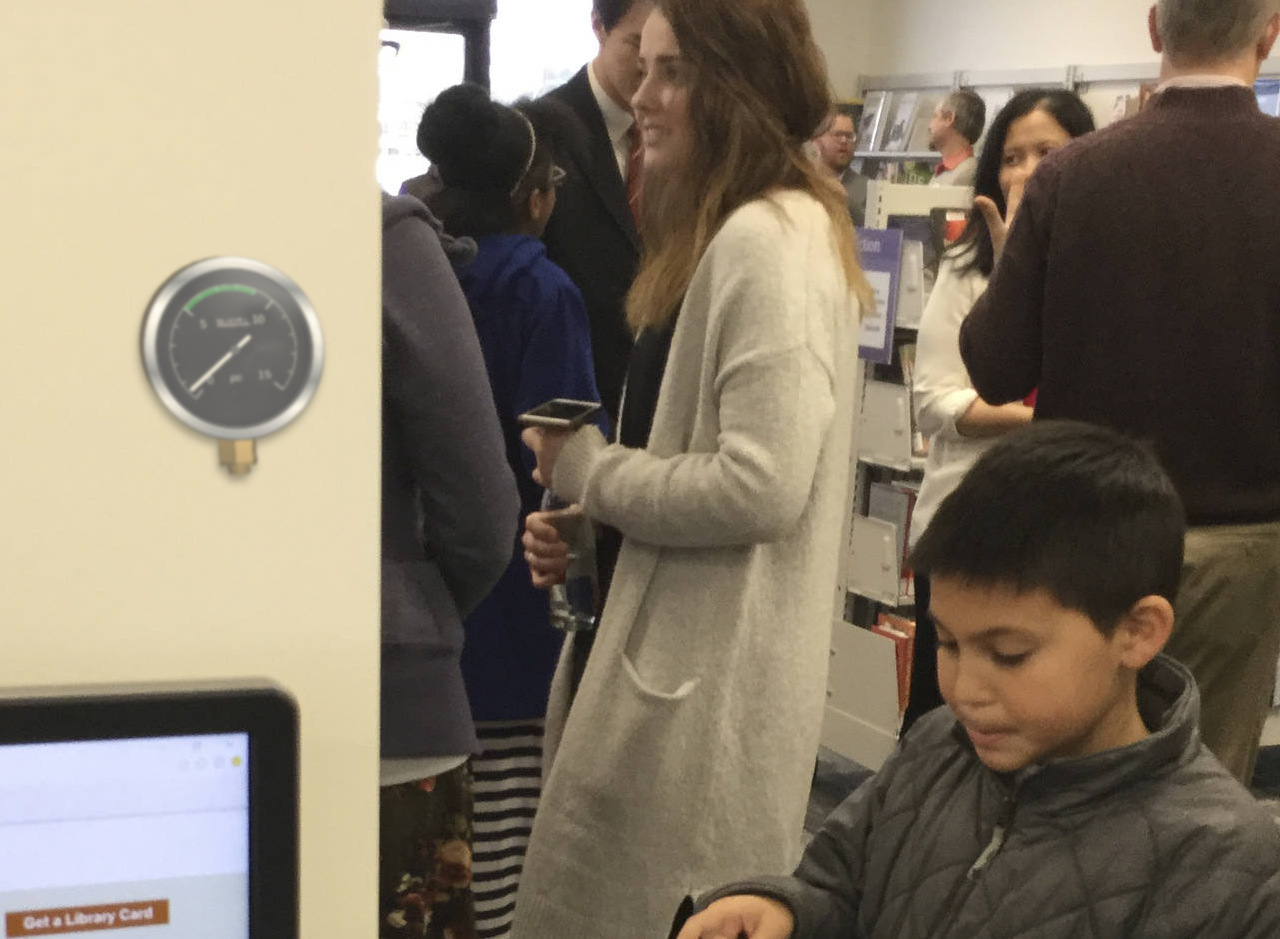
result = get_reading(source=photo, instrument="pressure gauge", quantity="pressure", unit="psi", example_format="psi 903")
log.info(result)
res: psi 0.5
